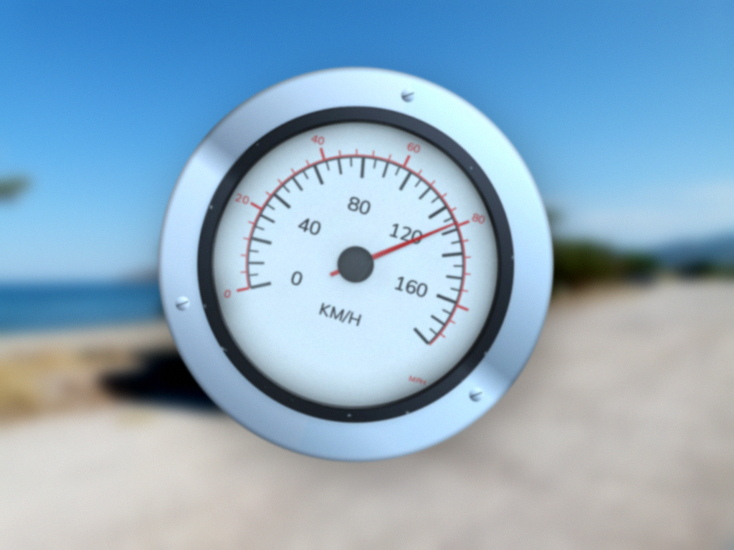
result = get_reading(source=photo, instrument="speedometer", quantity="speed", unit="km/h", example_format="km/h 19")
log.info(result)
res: km/h 127.5
